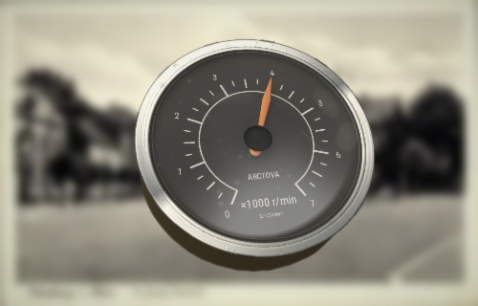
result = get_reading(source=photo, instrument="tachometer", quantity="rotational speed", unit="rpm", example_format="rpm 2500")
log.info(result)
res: rpm 4000
